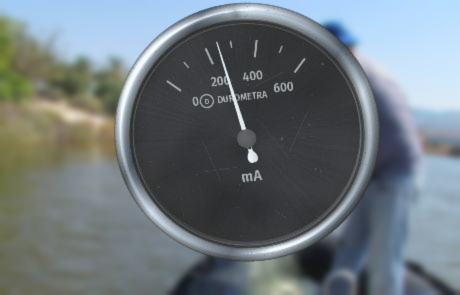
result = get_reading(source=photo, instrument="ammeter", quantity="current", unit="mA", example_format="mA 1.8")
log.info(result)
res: mA 250
